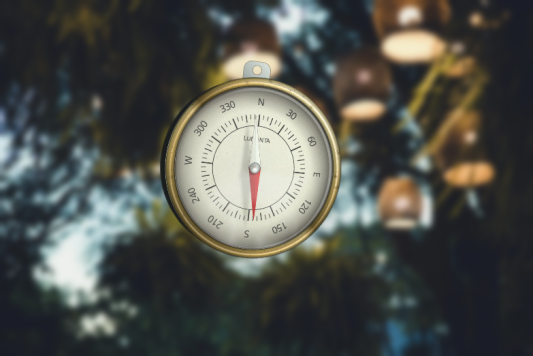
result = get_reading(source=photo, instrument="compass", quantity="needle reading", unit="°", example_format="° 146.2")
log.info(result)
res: ° 175
